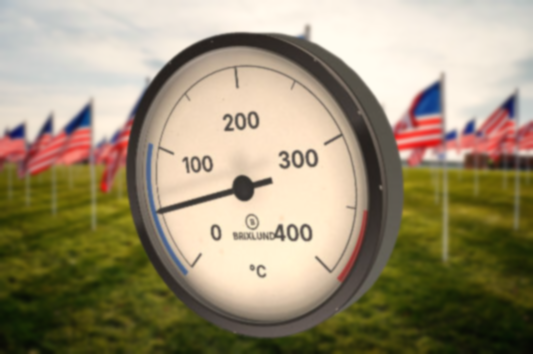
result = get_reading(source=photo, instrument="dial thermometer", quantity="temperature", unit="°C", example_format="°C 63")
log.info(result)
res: °C 50
